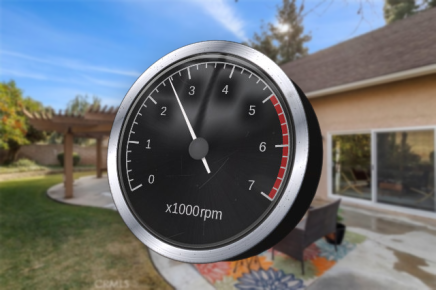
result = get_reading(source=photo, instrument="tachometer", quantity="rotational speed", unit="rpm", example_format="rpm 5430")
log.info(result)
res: rpm 2600
